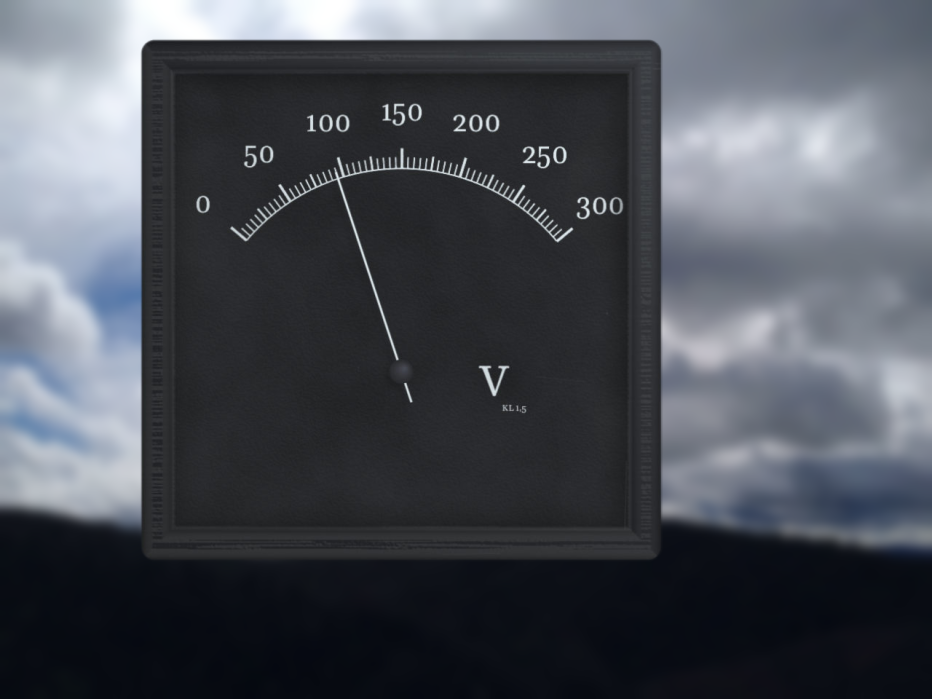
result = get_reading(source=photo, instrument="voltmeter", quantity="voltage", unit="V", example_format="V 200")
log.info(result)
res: V 95
